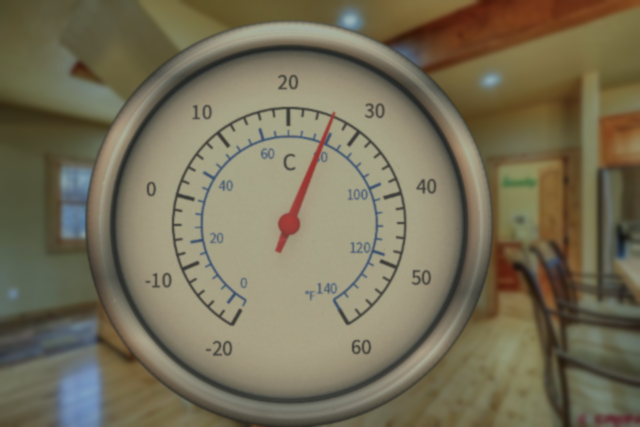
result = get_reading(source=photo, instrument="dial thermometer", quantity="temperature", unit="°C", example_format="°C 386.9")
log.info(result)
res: °C 26
